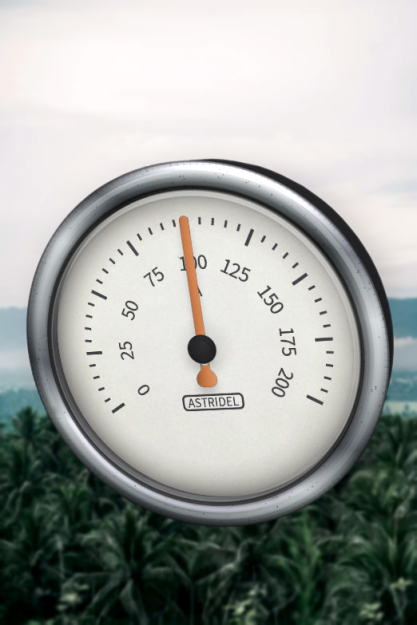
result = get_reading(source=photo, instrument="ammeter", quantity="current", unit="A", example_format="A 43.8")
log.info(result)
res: A 100
